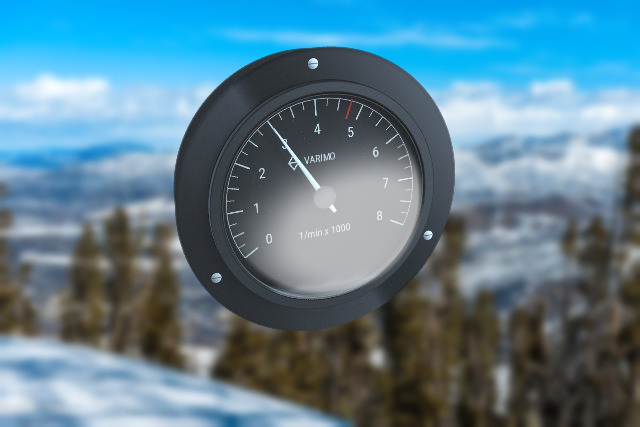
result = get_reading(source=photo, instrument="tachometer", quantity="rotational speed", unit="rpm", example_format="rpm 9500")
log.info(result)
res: rpm 3000
